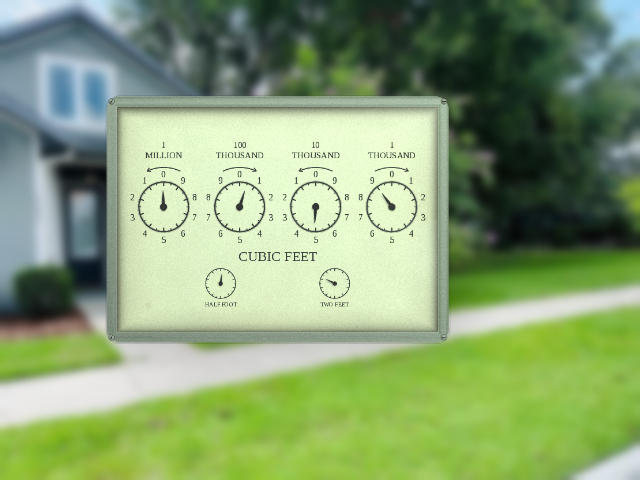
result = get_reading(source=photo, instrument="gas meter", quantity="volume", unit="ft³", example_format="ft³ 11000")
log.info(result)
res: ft³ 4900
